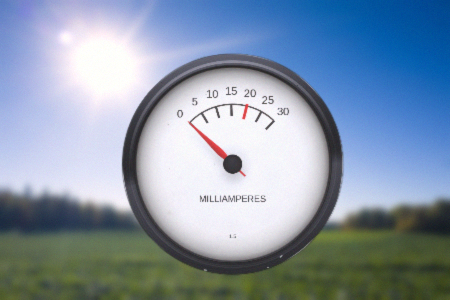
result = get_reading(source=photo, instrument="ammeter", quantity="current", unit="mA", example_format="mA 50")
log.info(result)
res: mA 0
